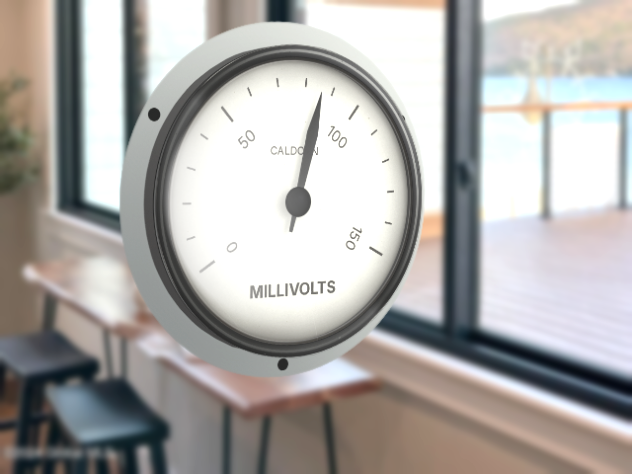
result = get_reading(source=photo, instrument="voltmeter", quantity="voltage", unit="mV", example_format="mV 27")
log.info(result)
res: mV 85
